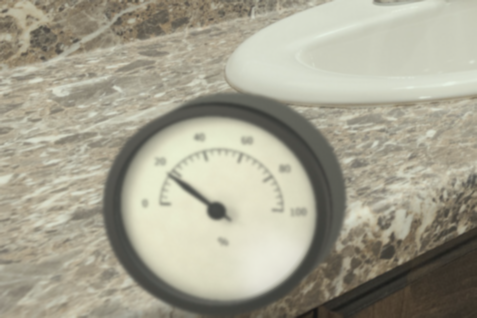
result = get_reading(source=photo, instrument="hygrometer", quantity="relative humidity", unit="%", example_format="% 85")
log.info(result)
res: % 20
